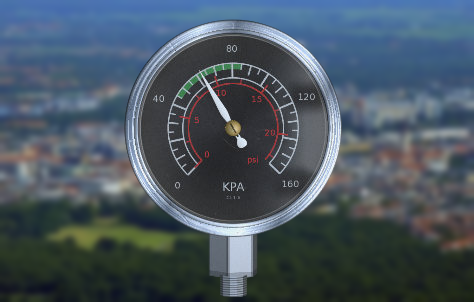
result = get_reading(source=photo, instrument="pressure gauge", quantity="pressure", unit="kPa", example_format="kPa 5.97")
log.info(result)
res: kPa 62.5
